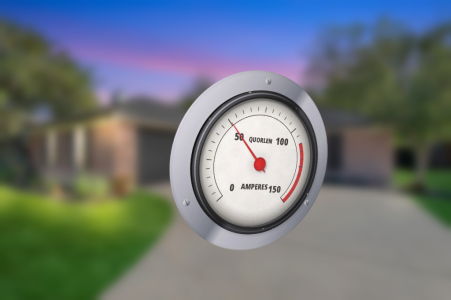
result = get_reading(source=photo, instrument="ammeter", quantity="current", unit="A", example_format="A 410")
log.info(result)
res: A 50
